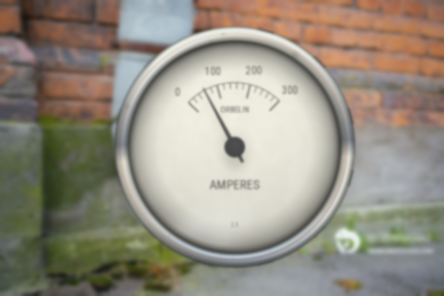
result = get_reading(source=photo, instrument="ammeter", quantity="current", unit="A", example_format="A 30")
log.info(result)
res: A 60
